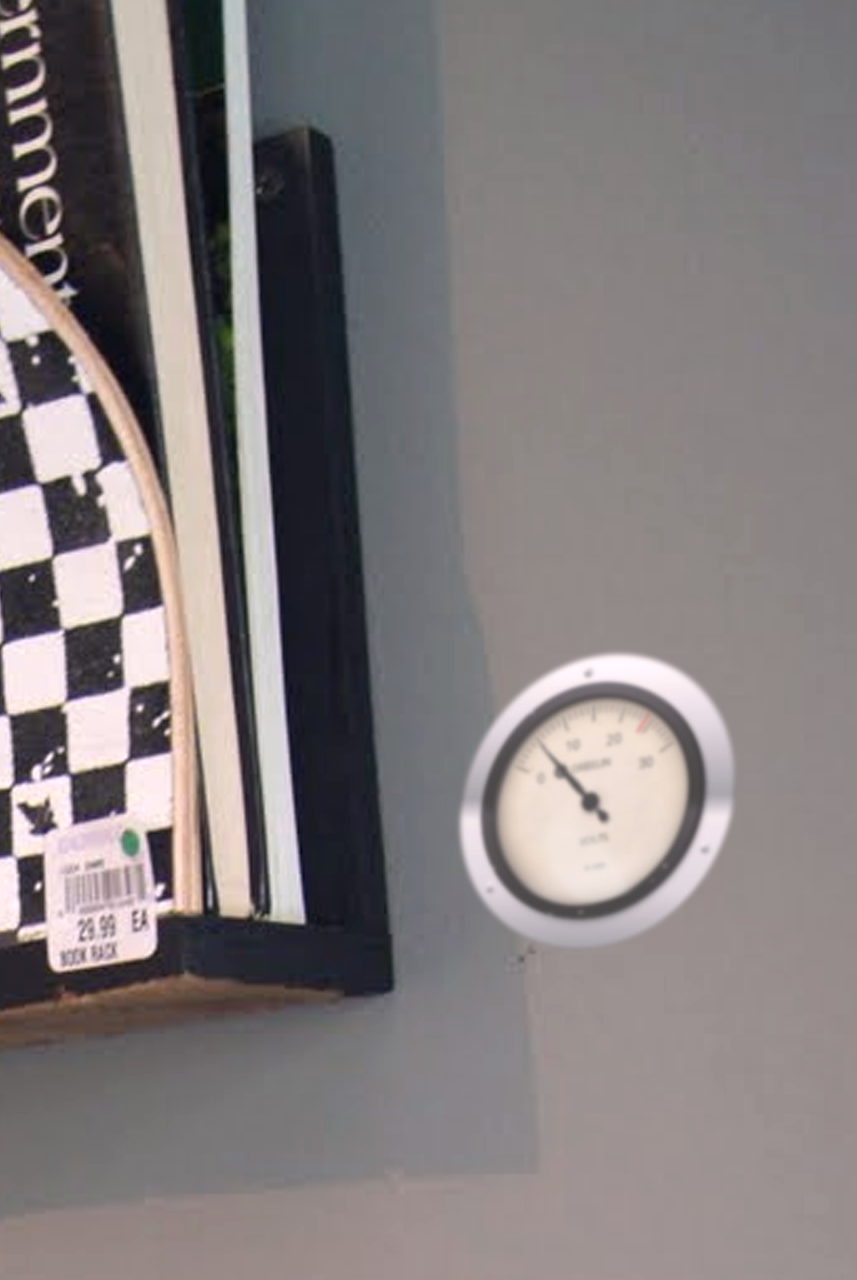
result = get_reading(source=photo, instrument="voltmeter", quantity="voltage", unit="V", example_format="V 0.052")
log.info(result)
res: V 5
